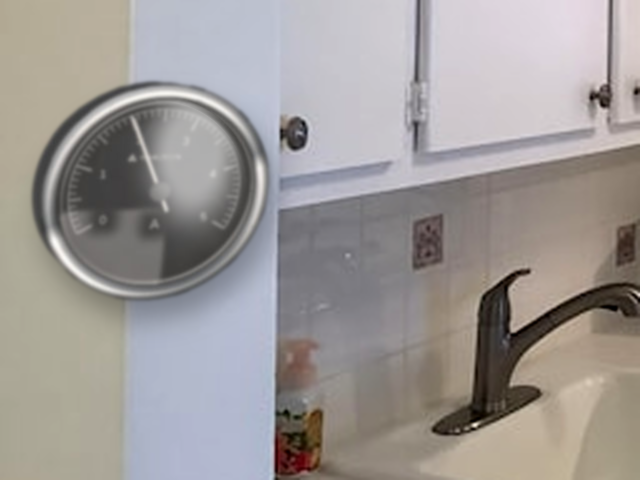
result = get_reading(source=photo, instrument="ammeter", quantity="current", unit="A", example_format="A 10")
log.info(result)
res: A 2
